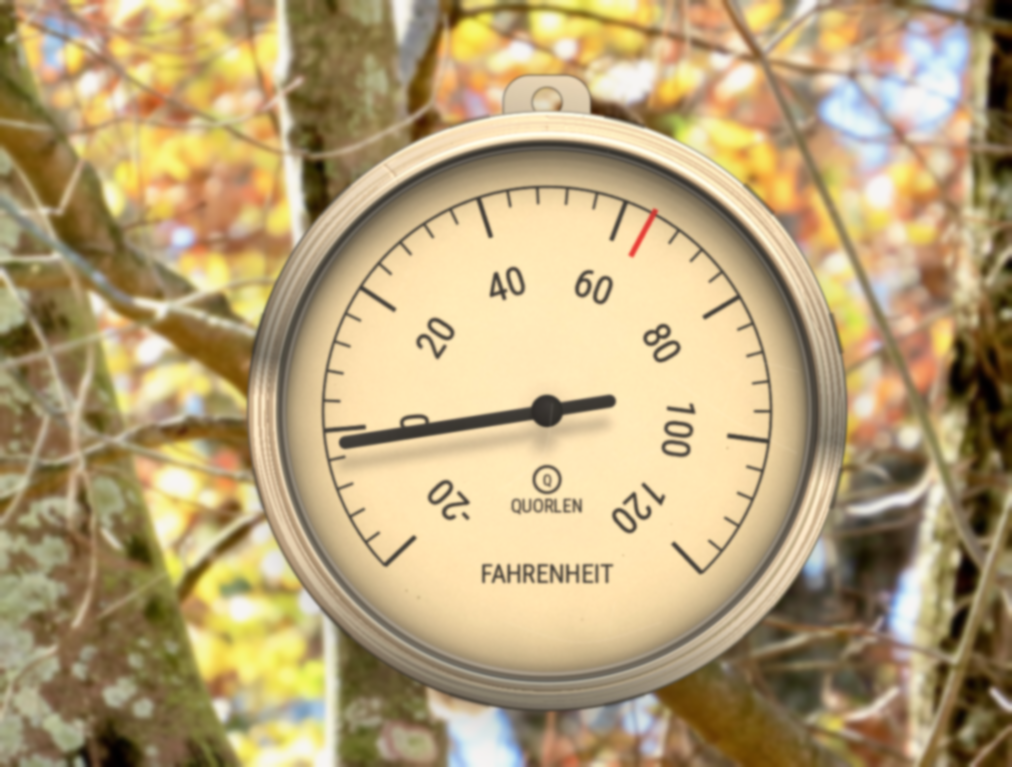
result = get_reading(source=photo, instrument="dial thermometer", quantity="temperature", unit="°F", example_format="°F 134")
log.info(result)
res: °F -2
